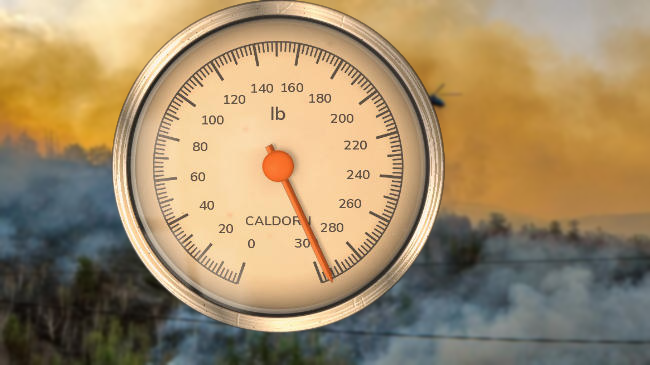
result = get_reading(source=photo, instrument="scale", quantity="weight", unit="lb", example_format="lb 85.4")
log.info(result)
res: lb 296
